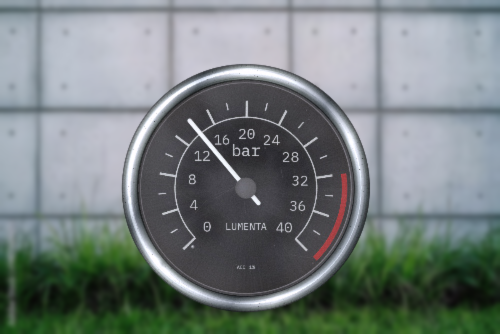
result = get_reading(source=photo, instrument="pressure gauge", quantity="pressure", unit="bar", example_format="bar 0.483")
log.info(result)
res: bar 14
